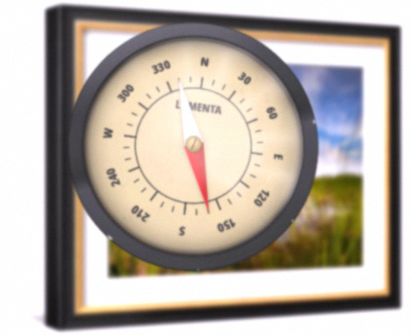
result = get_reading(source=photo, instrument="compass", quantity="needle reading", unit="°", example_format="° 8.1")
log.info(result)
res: ° 160
